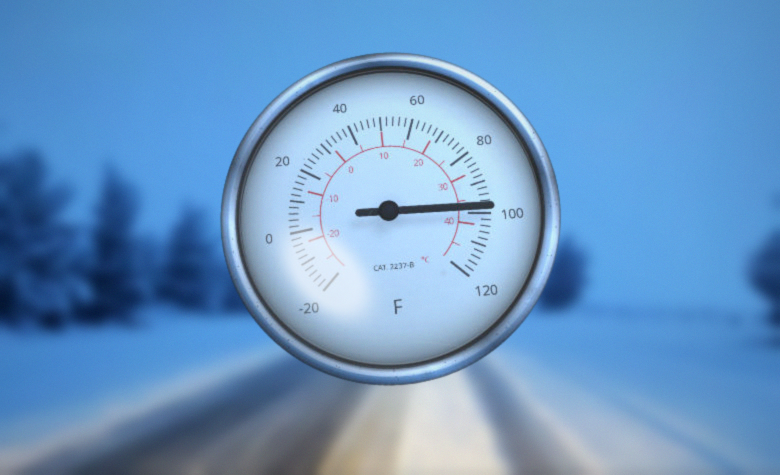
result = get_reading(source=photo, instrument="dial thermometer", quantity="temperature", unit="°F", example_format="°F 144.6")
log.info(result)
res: °F 98
